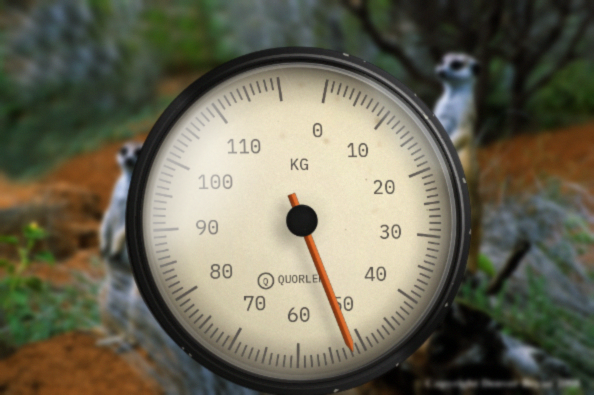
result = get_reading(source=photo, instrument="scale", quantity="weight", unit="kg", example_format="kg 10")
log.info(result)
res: kg 52
